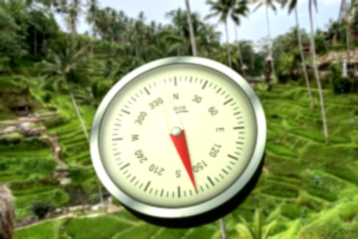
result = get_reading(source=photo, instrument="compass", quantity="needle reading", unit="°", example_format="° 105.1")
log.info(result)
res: ° 165
